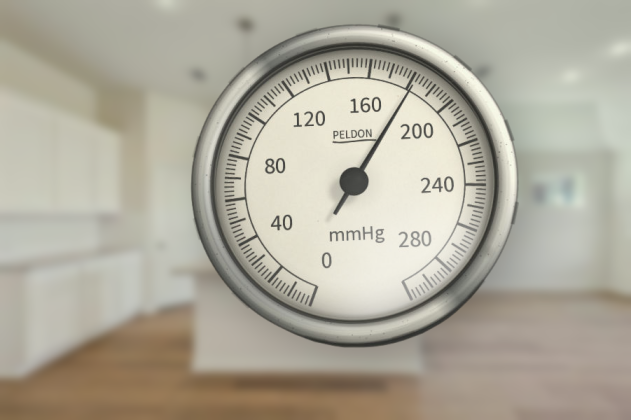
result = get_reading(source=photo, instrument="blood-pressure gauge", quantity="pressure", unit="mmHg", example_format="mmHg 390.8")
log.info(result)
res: mmHg 182
